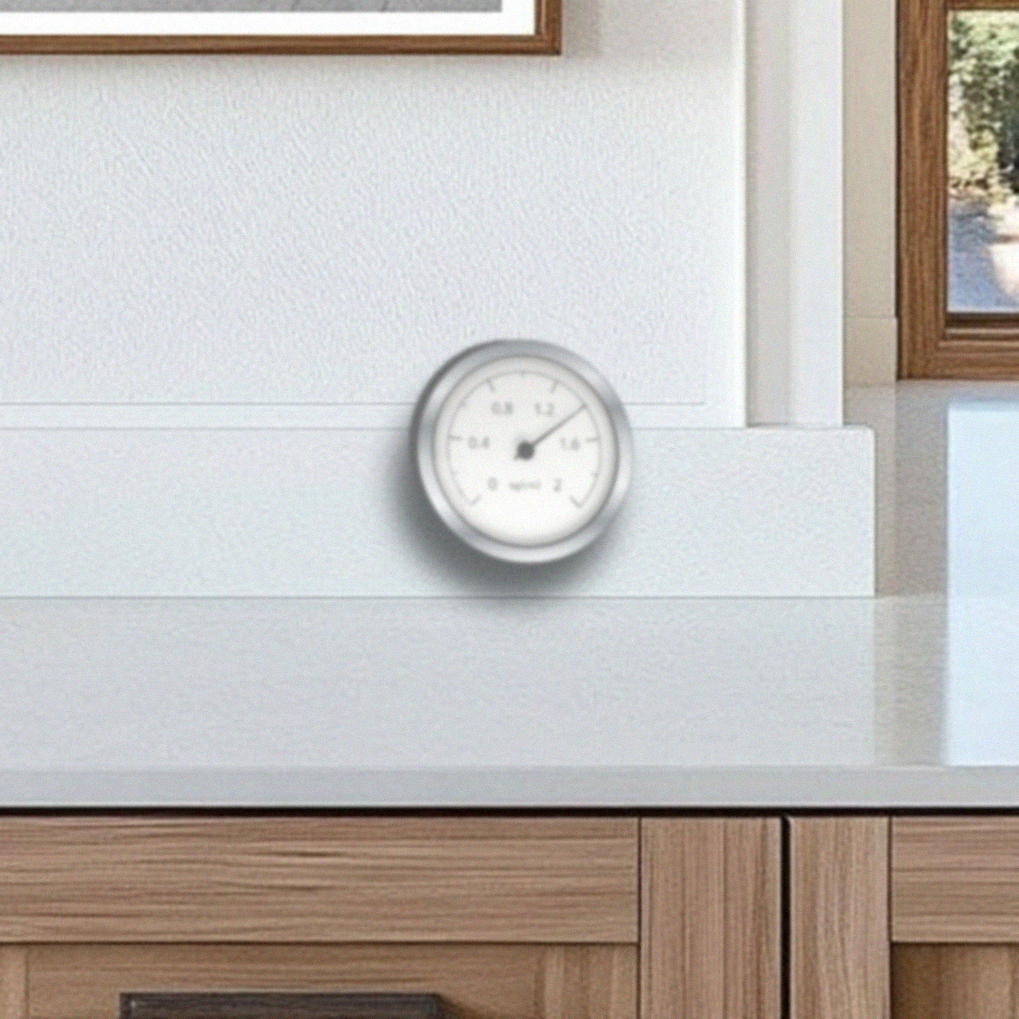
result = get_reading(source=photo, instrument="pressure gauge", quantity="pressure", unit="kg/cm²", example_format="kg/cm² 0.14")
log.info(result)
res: kg/cm² 1.4
